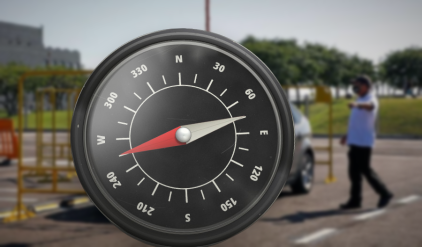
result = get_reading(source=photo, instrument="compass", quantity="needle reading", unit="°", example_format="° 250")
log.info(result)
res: ° 255
